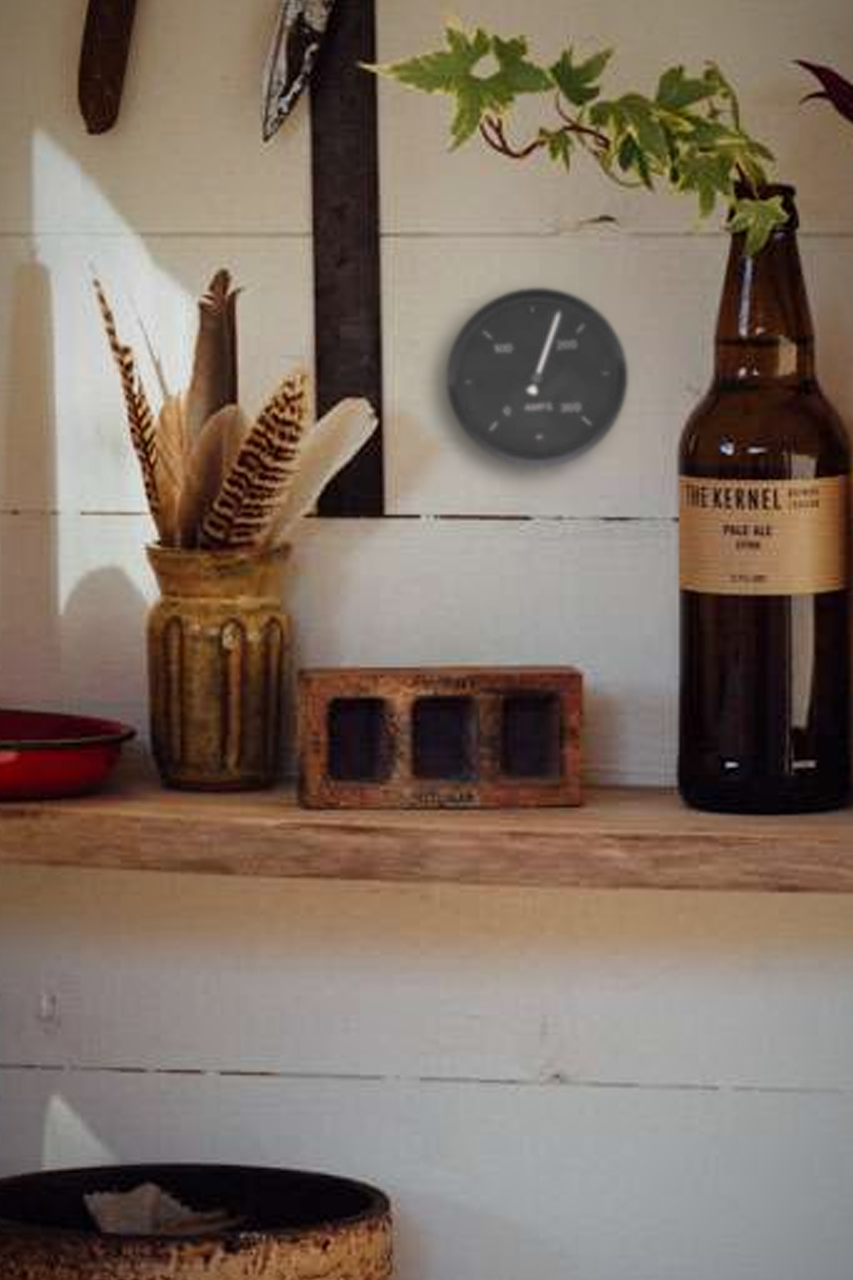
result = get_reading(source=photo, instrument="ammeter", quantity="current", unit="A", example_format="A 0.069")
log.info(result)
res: A 175
